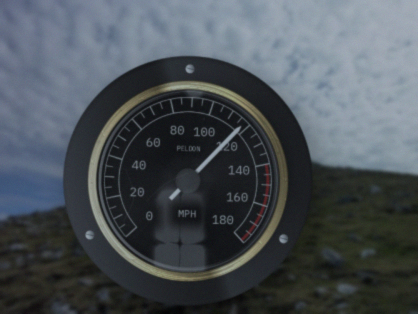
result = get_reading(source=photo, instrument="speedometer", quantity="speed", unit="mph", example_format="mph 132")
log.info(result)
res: mph 117.5
